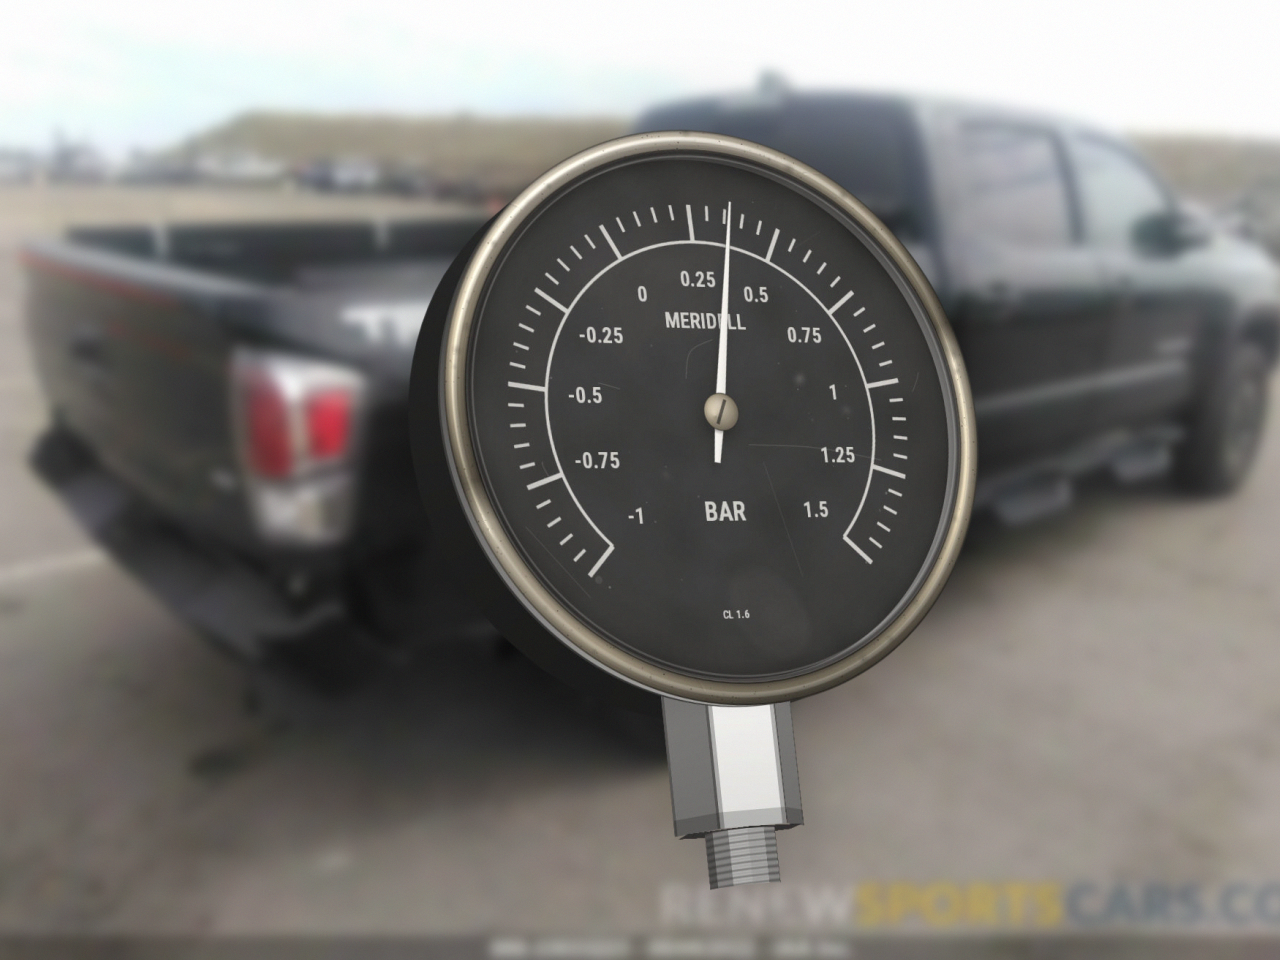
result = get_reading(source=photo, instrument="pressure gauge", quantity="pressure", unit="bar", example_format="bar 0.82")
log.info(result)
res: bar 0.35
